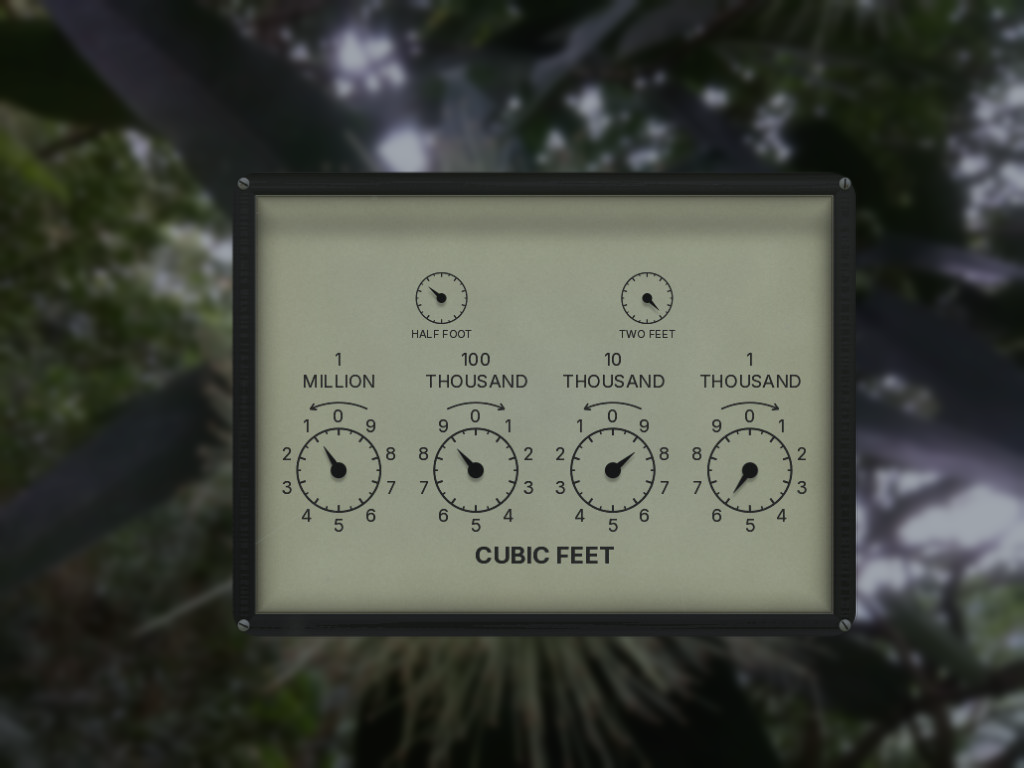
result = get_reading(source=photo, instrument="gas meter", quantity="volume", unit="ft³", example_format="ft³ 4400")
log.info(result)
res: ft³ 88600
